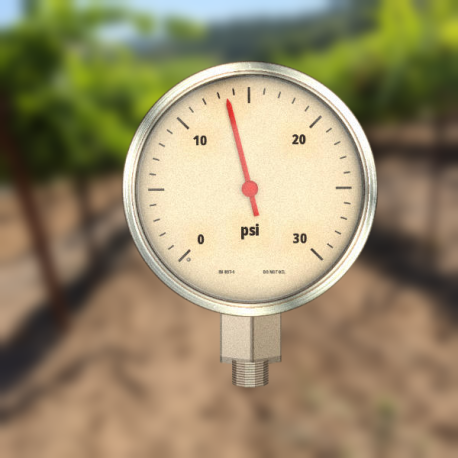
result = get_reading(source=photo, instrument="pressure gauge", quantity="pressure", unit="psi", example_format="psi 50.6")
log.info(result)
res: psi 13.5
